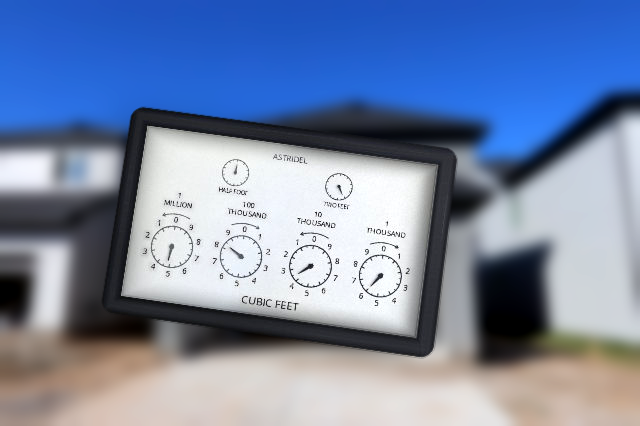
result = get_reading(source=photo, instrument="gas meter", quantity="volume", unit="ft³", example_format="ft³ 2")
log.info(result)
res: ft³ 483600
